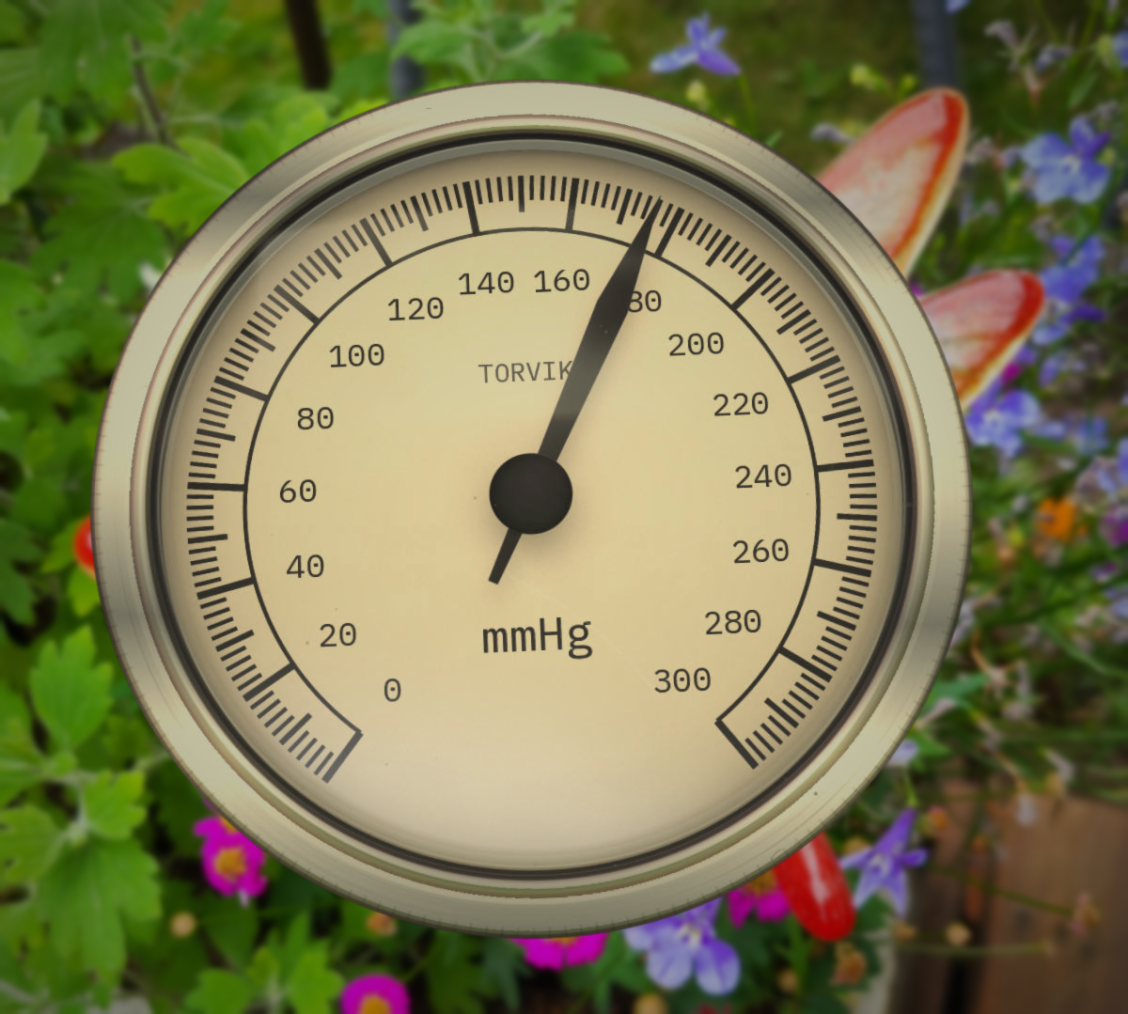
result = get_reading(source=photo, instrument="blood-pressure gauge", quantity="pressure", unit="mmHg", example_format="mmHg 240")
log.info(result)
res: mmHg 176
